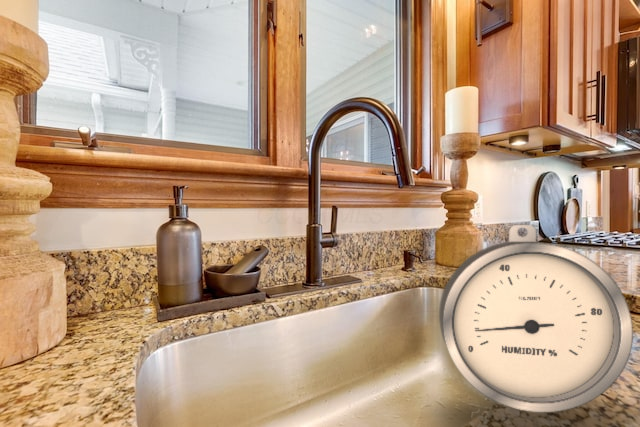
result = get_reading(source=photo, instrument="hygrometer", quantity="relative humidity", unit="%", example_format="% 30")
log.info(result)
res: % 8
